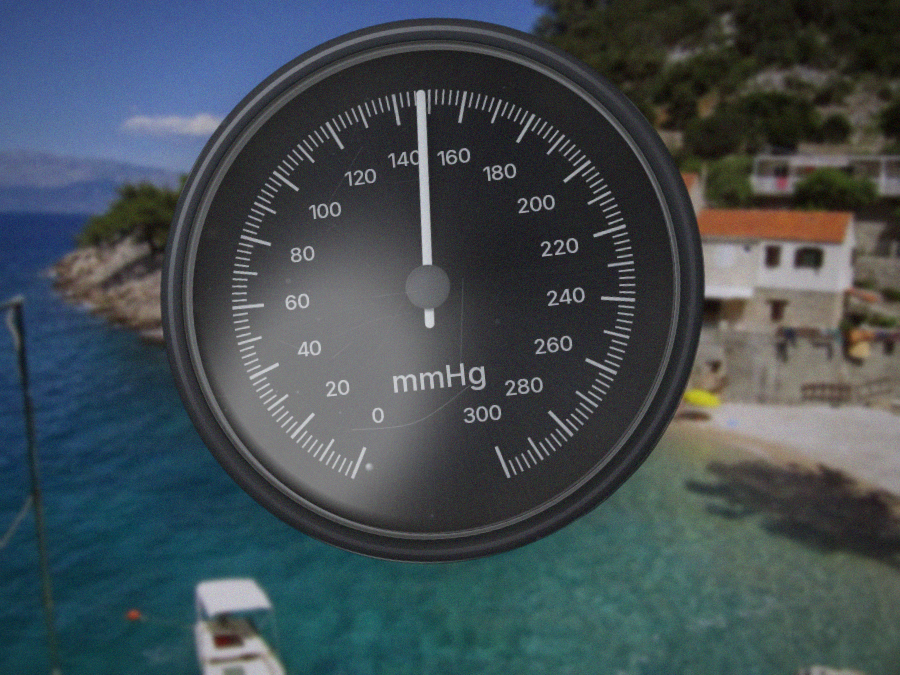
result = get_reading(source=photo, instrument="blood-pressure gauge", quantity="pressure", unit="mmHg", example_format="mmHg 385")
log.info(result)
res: mmHg 148
